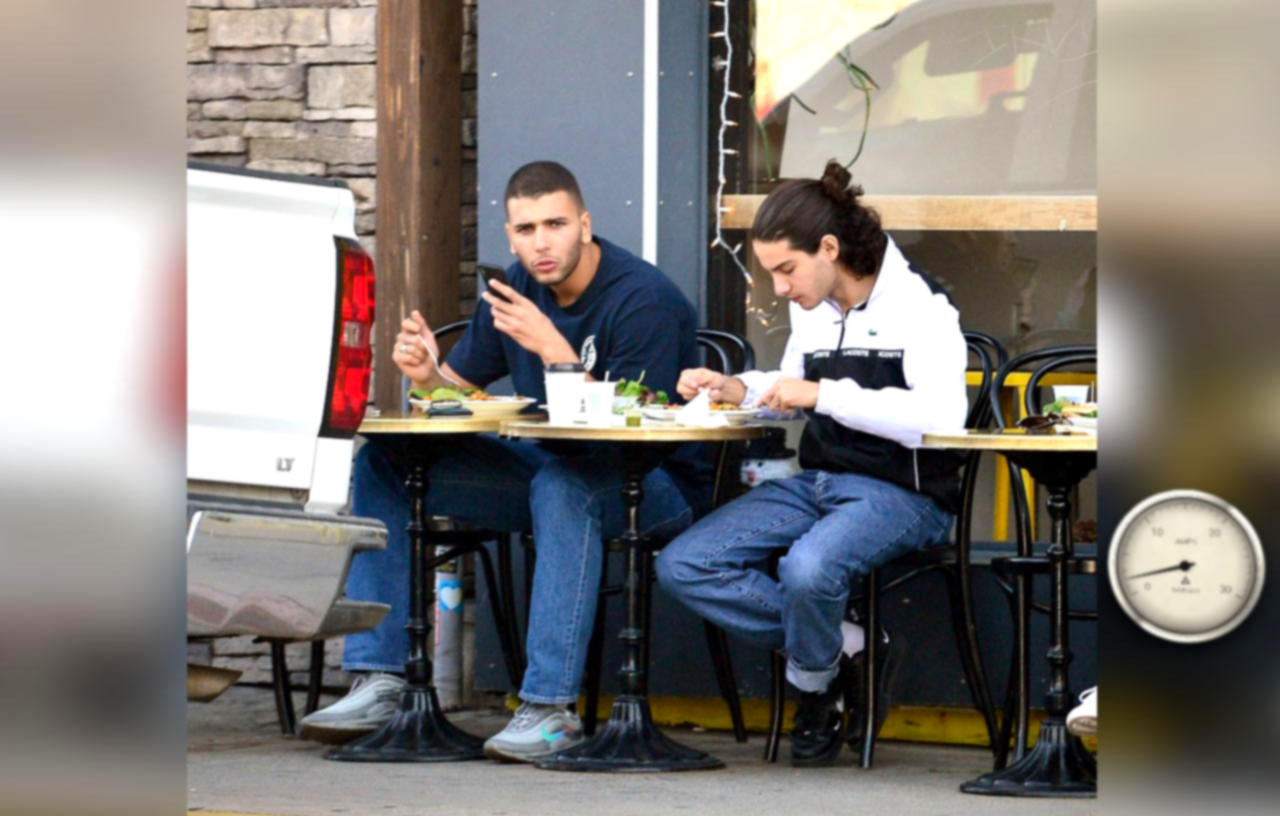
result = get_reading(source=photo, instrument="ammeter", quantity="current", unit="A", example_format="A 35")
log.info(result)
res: A 2
